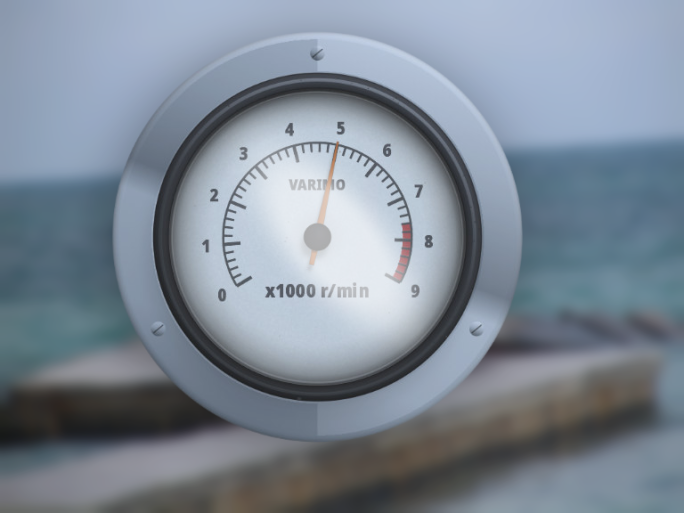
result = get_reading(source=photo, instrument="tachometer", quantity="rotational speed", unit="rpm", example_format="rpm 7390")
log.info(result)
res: rpm 5000
